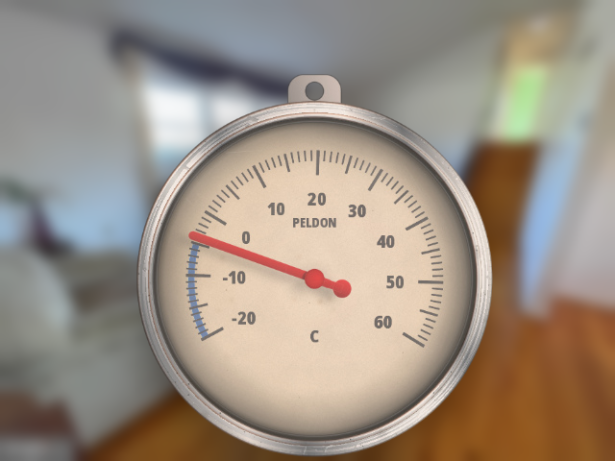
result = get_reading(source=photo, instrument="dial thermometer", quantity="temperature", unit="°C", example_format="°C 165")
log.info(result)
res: °C -4
